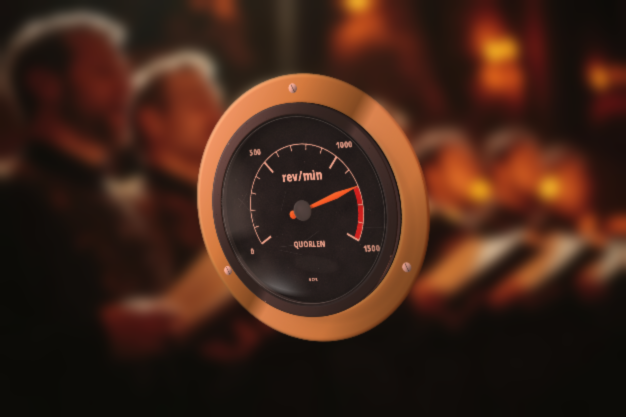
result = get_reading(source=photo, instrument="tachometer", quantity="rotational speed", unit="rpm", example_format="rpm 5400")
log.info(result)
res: rpm 1200
